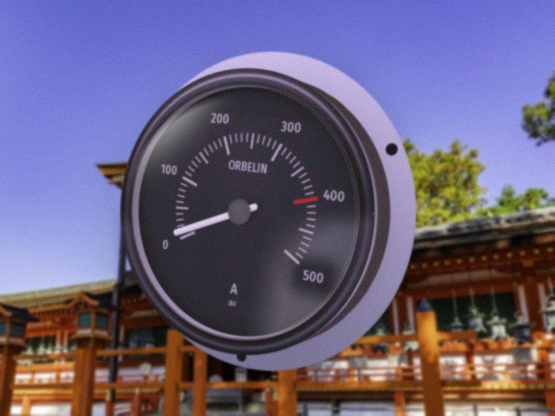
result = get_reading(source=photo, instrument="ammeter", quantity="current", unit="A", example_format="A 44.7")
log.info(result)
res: A 10
